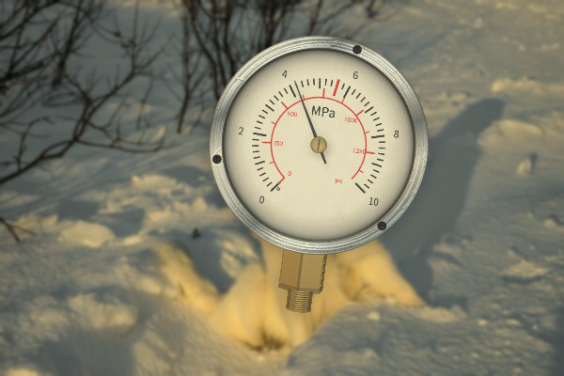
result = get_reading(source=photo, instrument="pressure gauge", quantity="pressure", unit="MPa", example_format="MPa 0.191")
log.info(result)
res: MPa 4.2
